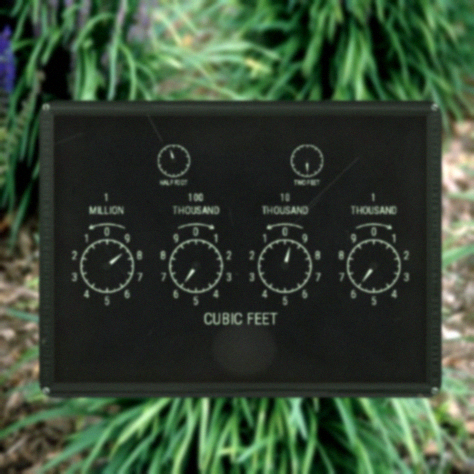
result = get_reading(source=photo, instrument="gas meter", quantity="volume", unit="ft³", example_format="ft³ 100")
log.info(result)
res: ft³ 859600
